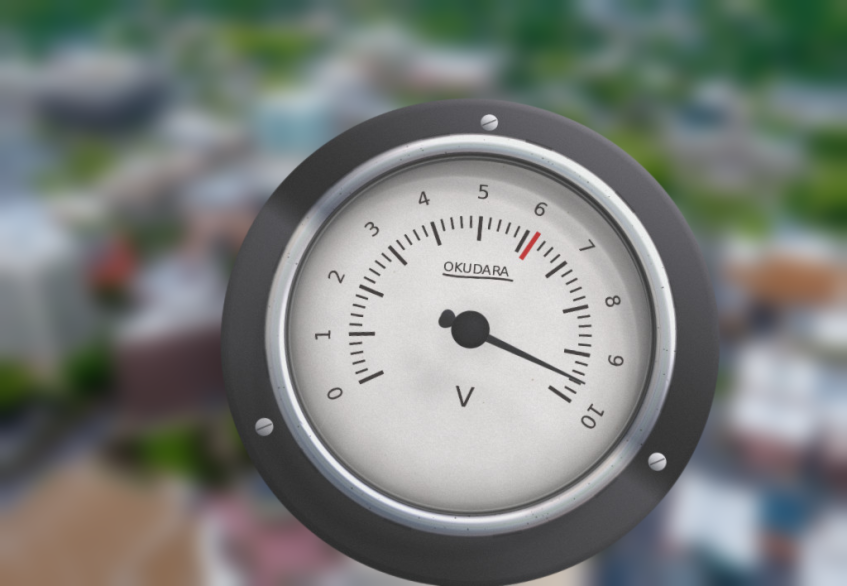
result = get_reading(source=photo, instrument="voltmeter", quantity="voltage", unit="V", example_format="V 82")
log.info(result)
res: V 9.6
